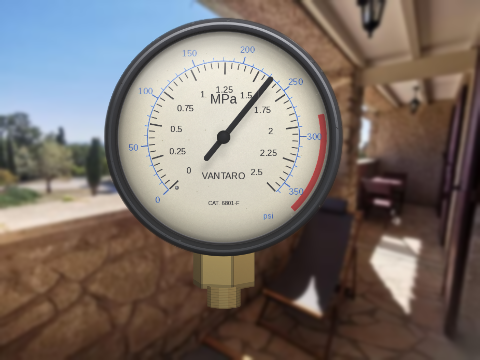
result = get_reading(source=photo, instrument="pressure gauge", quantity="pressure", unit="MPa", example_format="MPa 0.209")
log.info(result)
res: MPa 1.6
